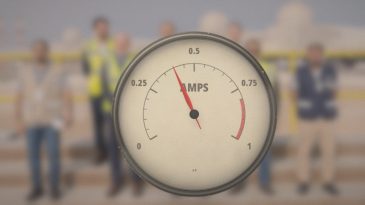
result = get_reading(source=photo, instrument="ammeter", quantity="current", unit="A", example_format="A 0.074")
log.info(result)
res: A 0.4
